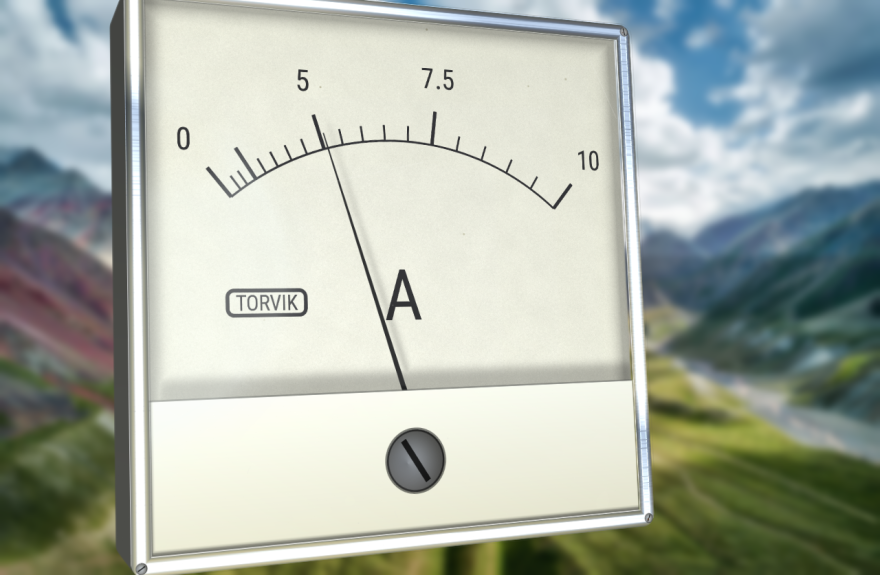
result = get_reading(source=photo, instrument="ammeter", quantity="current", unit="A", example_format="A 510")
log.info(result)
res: A 5
